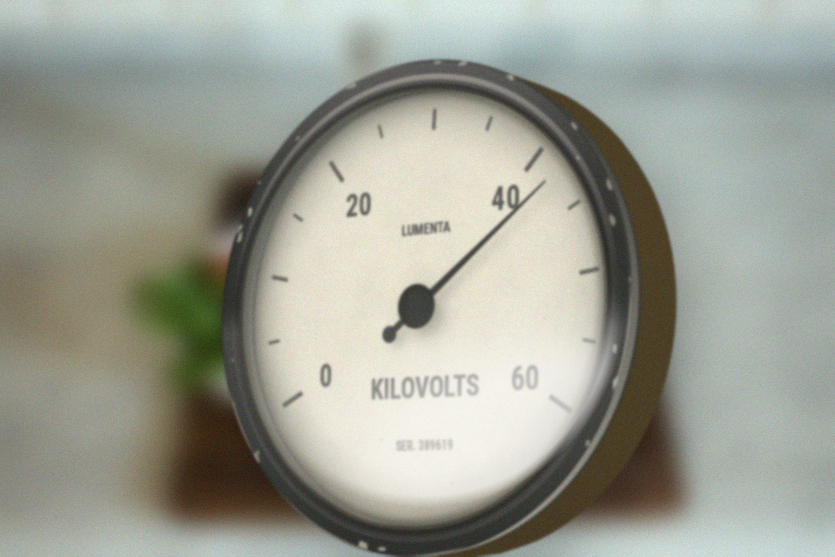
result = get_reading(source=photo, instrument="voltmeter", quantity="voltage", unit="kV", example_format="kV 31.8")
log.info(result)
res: kV 42.5
